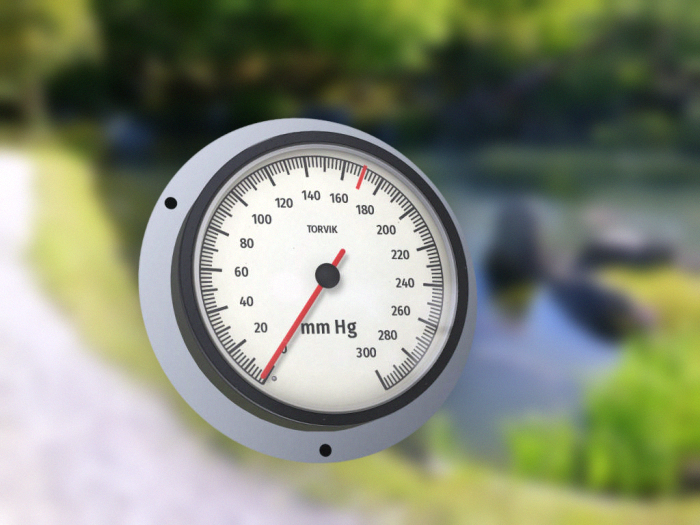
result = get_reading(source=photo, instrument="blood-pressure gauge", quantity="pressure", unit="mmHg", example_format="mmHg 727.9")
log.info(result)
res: mmHg 2
